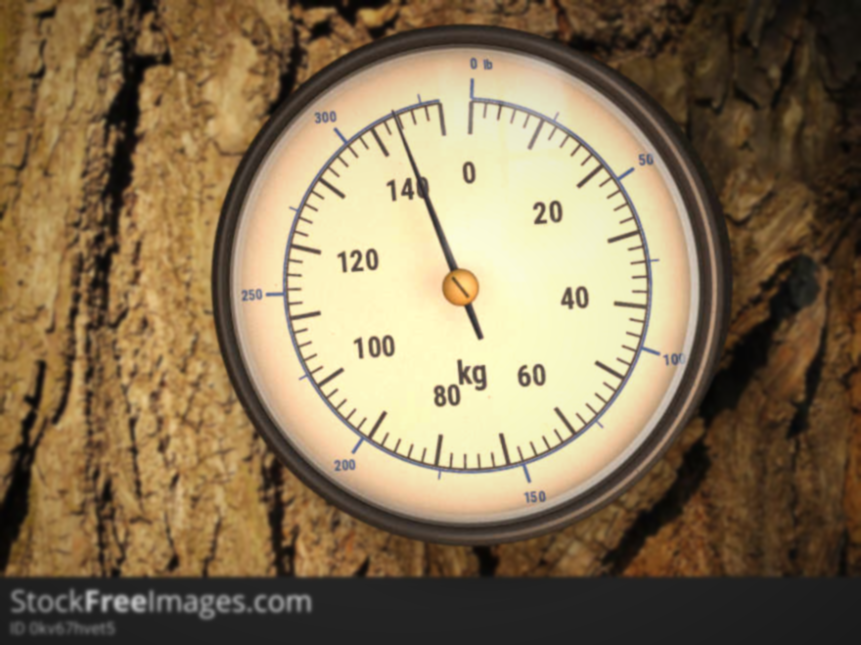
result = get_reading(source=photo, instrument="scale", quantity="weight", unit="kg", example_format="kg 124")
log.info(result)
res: kg 144
